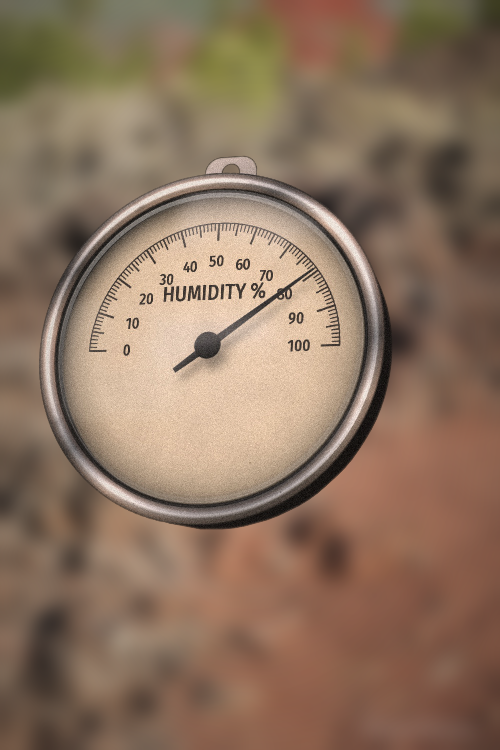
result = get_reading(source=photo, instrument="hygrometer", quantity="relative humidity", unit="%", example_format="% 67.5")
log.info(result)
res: % 80
